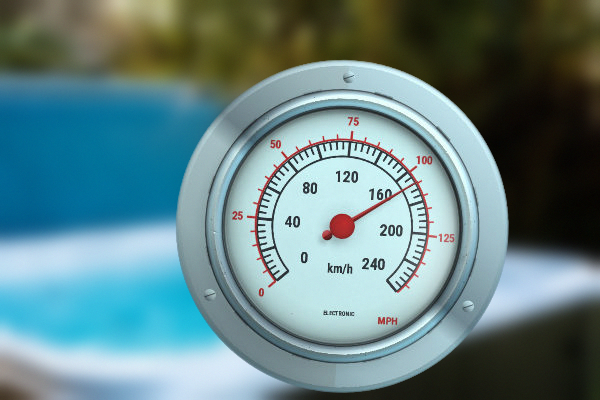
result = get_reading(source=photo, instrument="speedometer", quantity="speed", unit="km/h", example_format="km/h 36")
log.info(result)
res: km/h 168
